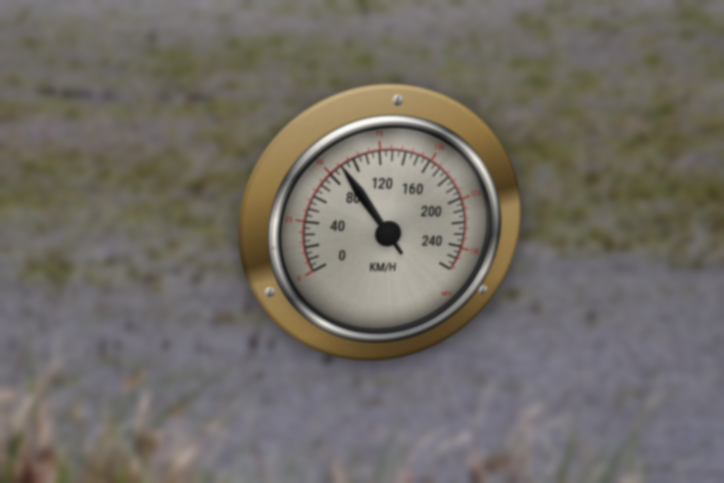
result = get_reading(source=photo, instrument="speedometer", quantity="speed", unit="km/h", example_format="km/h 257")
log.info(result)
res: km/h 90
